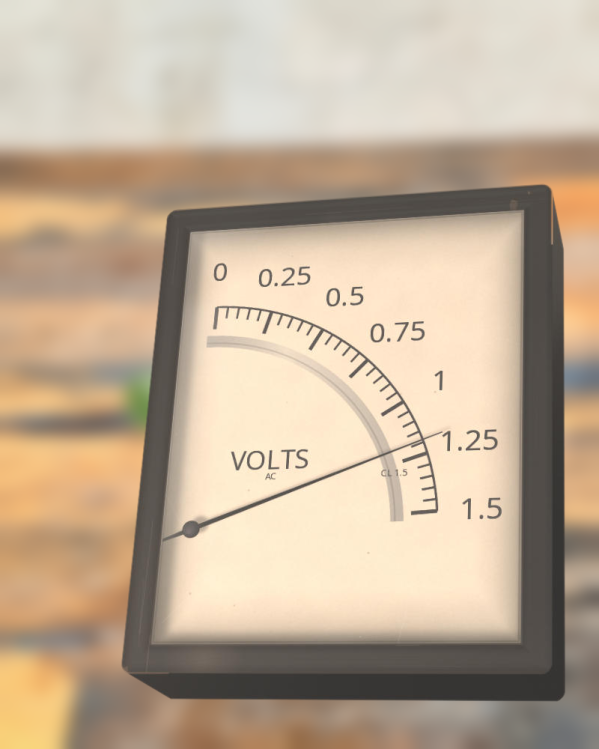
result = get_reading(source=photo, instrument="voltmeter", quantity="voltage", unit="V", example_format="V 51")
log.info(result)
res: V 1.2
